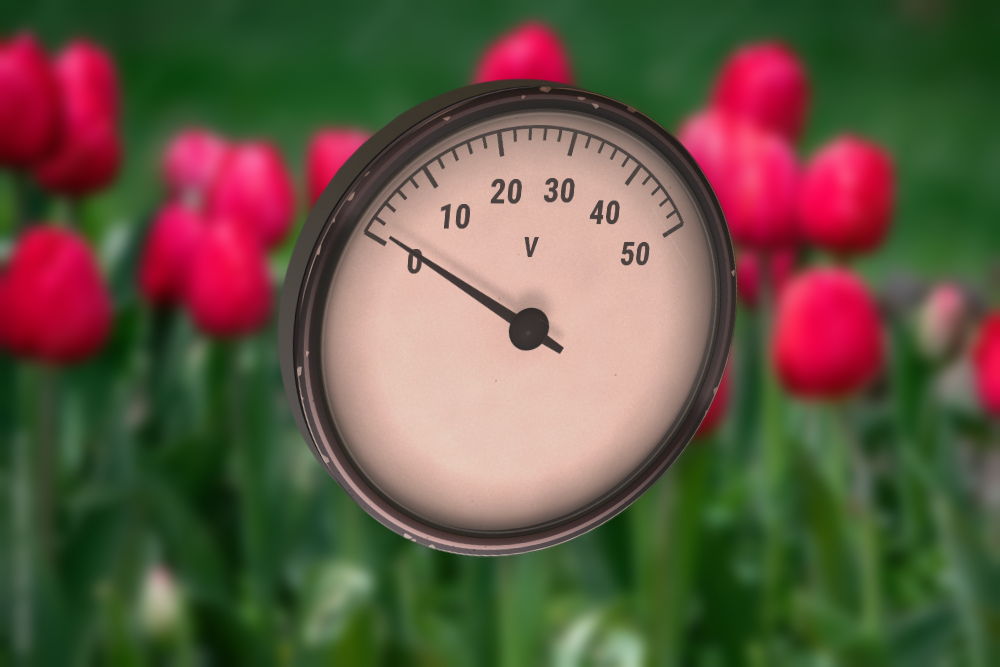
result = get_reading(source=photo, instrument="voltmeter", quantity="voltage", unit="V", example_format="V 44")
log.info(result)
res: V 1
